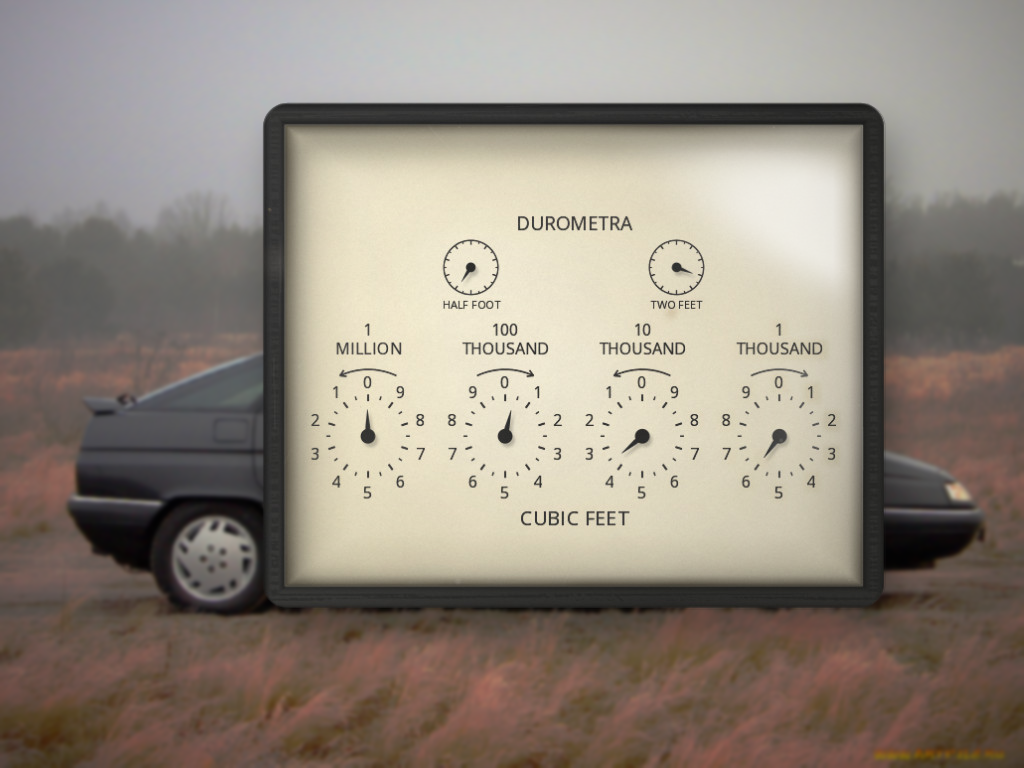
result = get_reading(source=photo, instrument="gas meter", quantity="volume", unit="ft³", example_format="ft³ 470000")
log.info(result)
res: ft³ 3600
